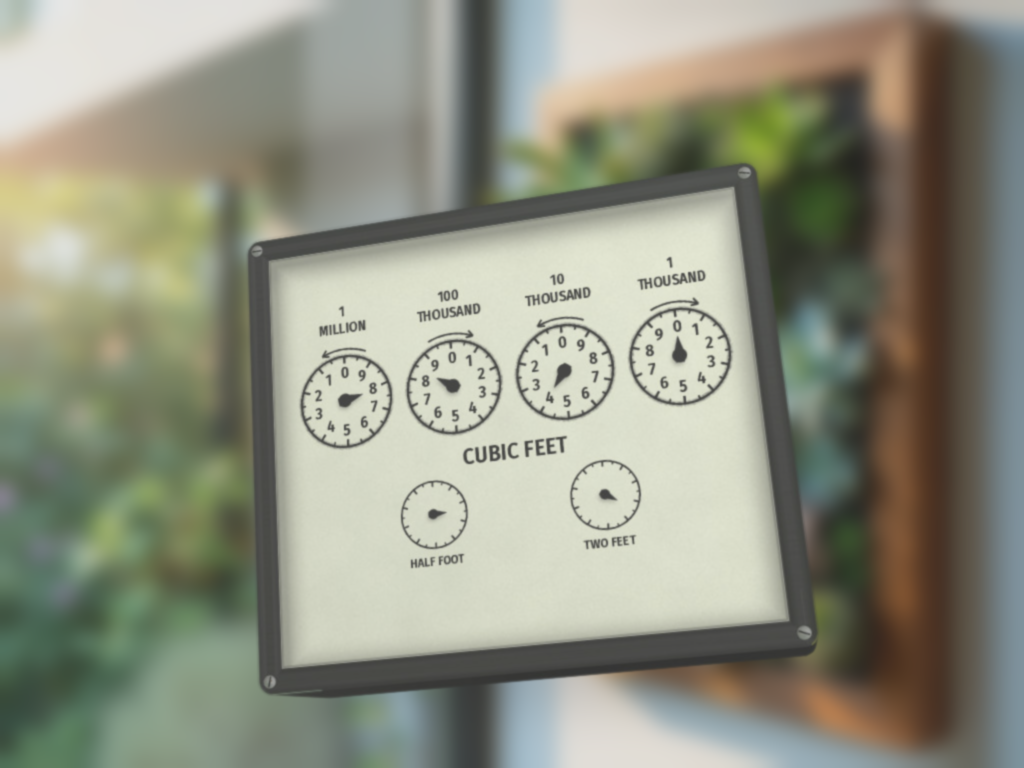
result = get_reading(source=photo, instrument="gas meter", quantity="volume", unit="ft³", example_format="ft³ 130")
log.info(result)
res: ft³ 784000
